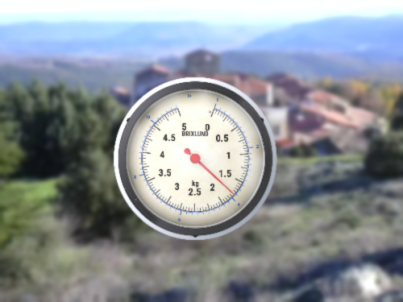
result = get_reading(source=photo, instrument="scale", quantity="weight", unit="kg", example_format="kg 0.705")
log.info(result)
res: kg 1.75
